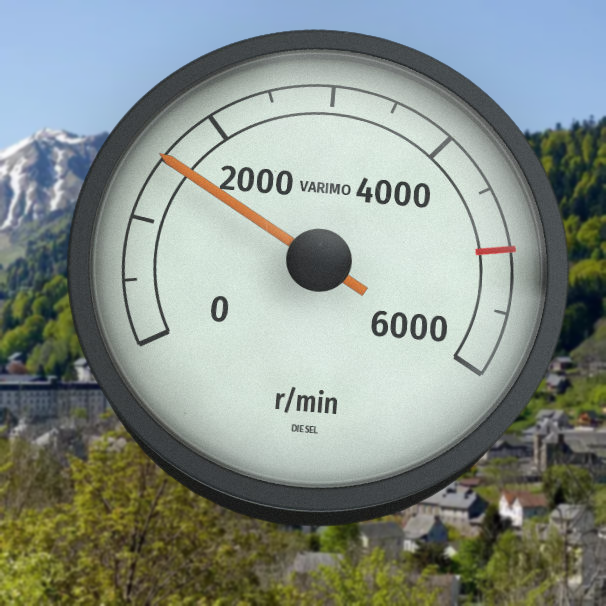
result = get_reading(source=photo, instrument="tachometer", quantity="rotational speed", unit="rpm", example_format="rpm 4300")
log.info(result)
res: rpm 1500
